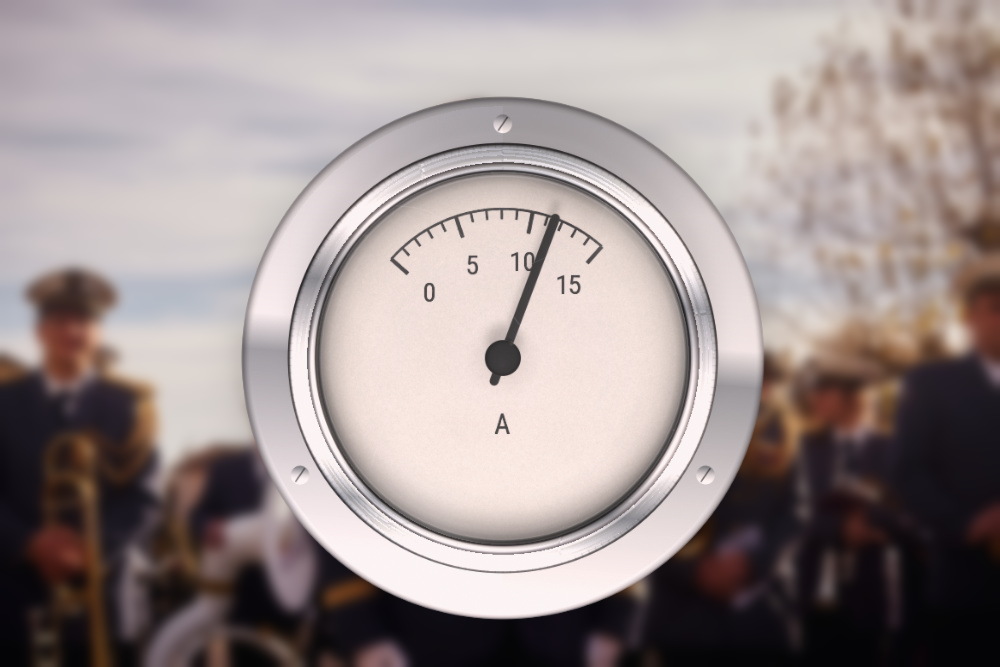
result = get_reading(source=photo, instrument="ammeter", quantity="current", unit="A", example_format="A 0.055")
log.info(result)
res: A 11.5
